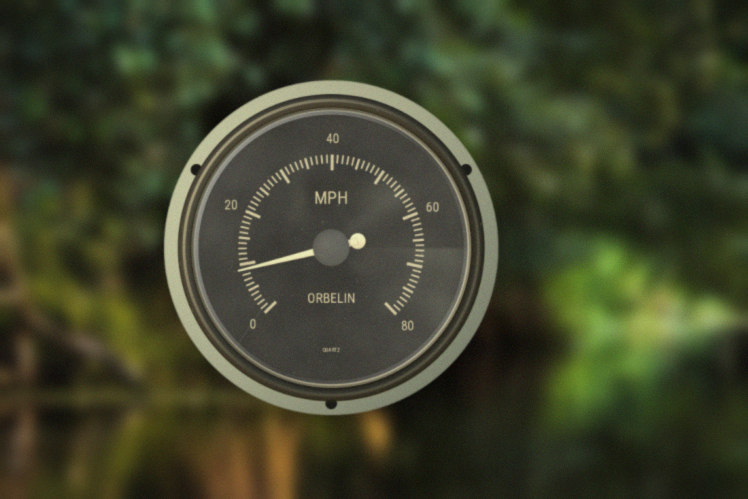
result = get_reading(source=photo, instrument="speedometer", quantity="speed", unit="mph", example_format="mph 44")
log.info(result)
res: mph 9
